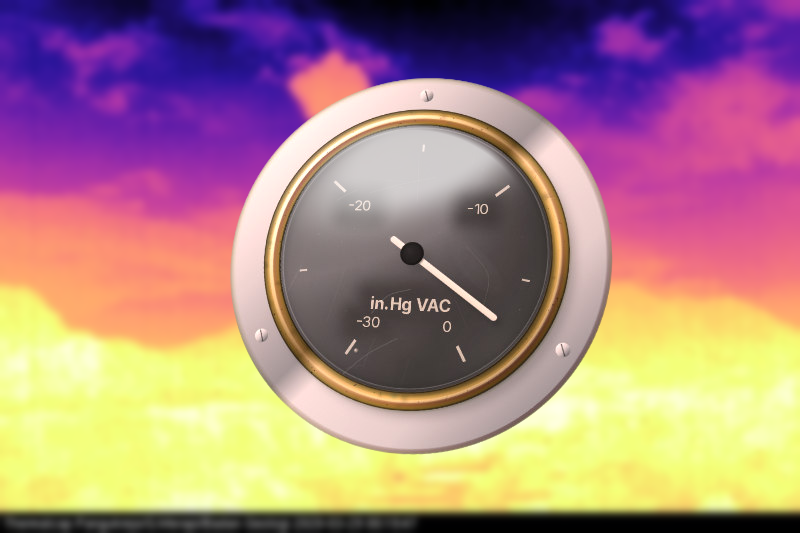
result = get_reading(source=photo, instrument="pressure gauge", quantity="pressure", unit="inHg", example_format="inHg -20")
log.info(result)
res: inHg -2.5
